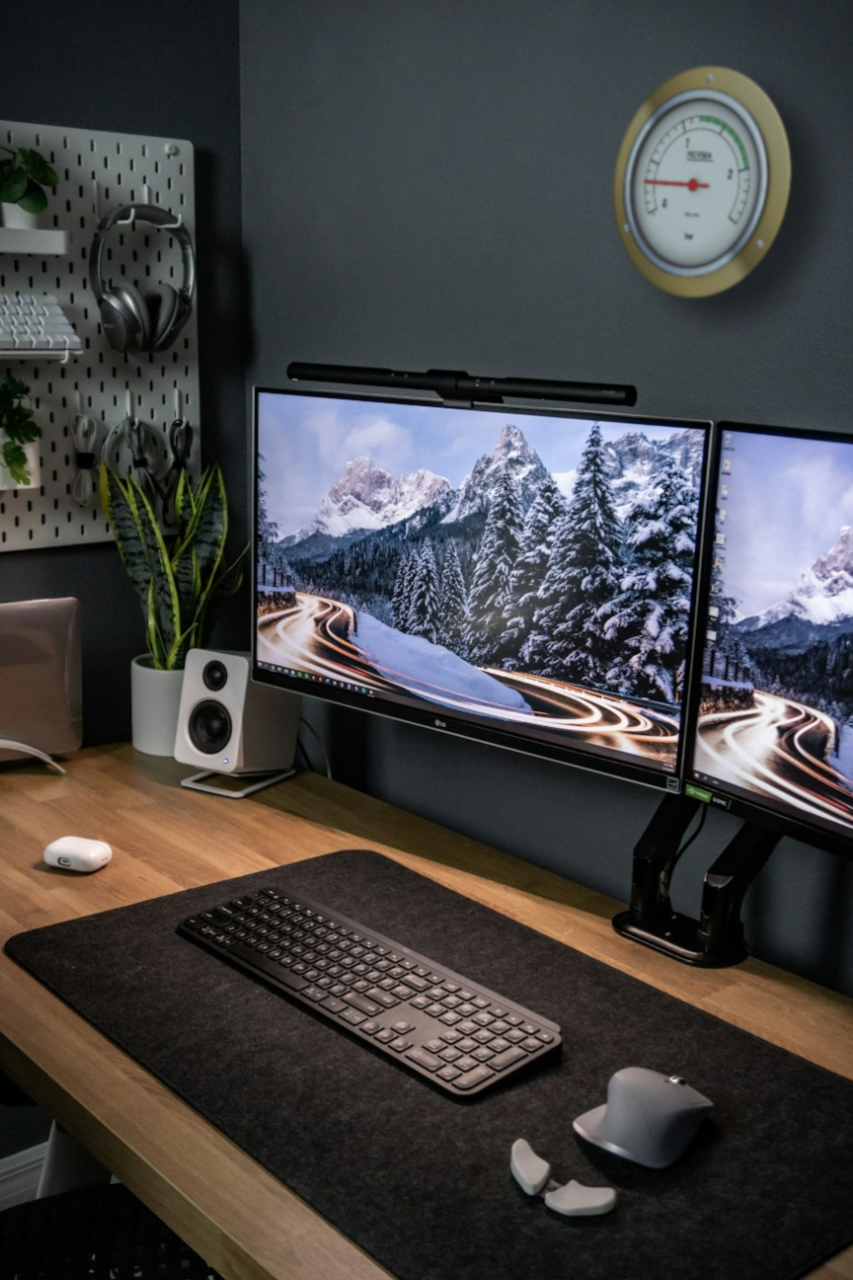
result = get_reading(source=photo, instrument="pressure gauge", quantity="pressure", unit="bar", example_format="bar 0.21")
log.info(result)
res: bar 0.3
